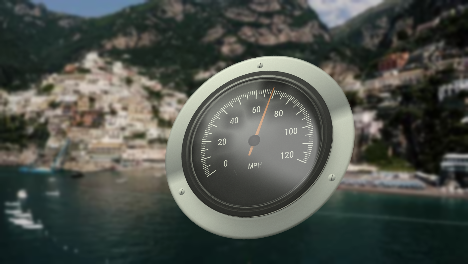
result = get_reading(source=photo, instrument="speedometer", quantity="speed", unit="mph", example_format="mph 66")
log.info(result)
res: mph 70
